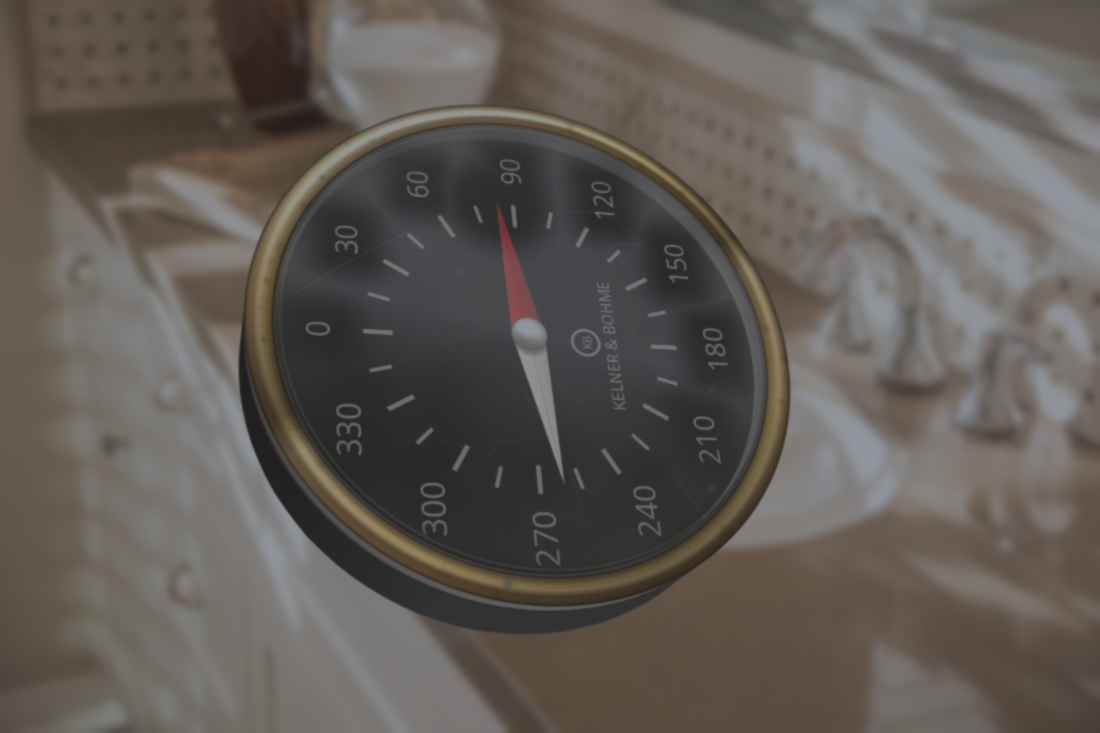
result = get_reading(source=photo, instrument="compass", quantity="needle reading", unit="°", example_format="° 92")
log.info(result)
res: ° 82.5
